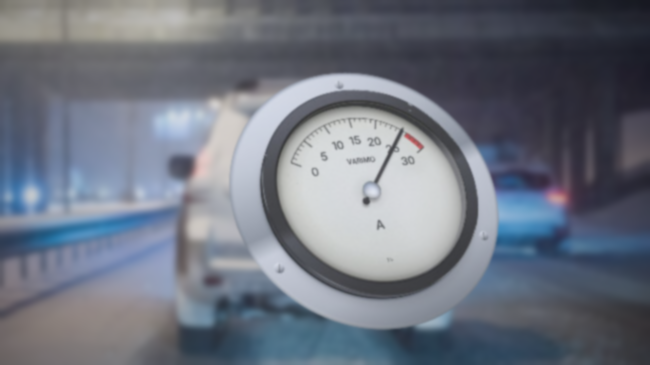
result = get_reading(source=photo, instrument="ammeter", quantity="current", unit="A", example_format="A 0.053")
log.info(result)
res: A 25
